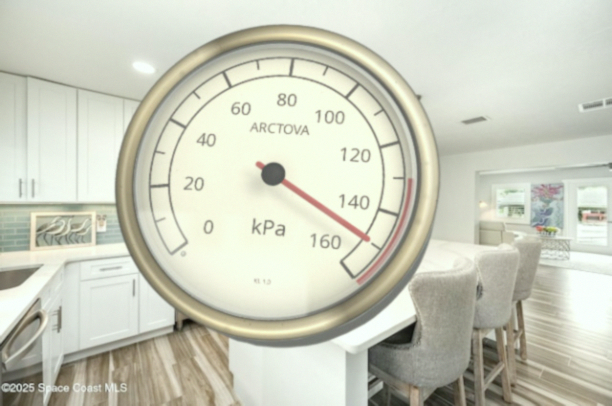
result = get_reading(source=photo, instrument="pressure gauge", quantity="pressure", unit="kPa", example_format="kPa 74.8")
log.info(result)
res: kPa 150
